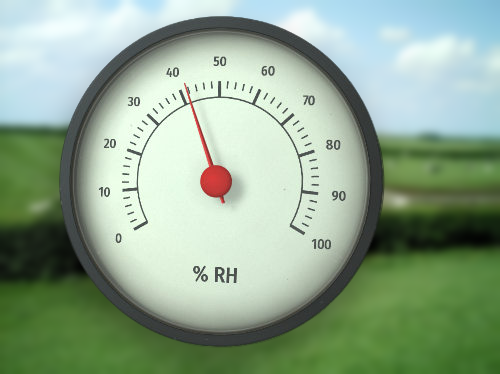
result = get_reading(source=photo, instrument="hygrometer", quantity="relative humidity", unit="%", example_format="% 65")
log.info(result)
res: % 42
